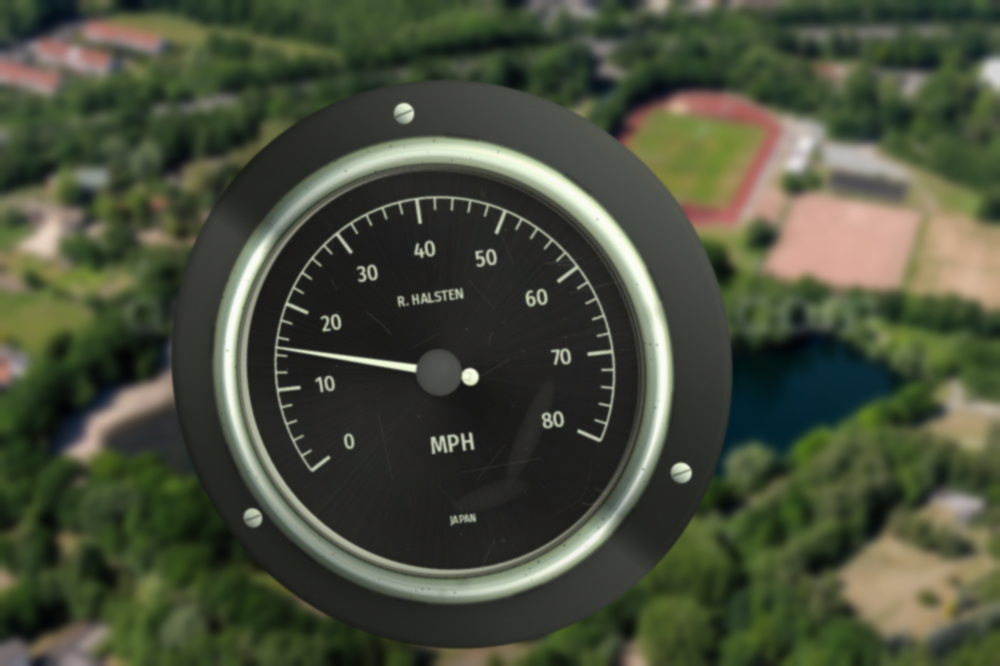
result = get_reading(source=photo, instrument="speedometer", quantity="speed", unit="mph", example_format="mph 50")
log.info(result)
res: mph 15
